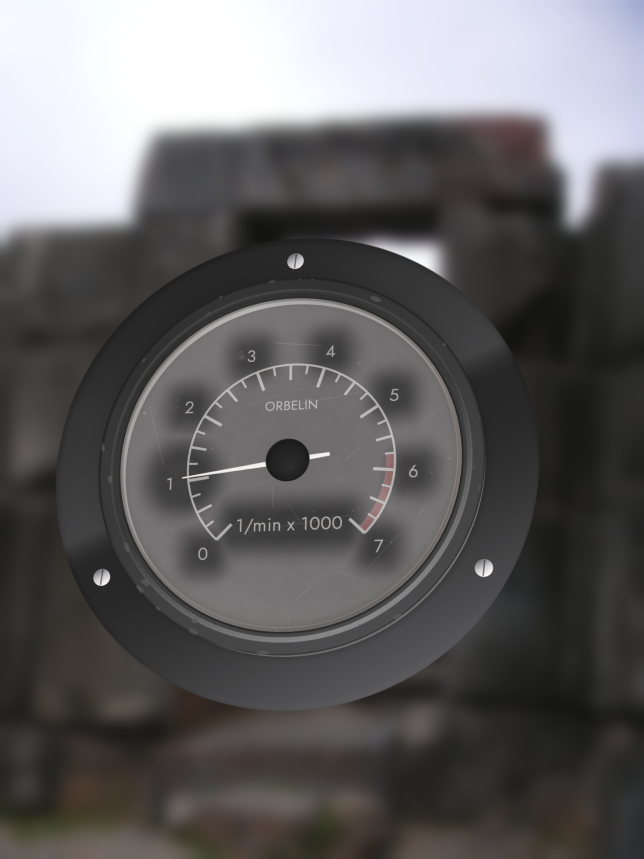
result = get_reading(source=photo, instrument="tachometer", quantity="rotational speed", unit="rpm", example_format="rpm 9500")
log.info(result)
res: rpm 1000
